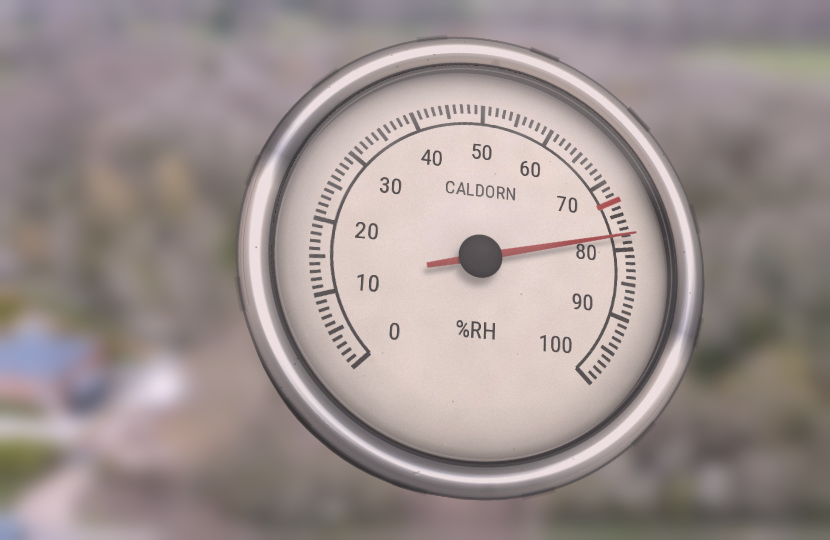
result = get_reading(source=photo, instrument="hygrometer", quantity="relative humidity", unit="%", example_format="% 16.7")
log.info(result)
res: % 78
